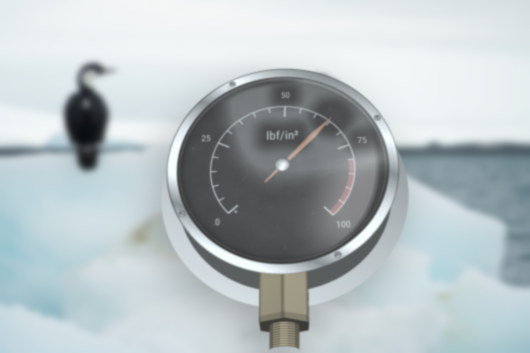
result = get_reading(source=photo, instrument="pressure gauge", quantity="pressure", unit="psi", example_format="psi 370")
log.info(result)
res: psi 65
